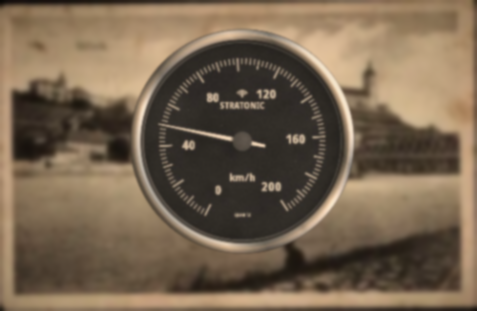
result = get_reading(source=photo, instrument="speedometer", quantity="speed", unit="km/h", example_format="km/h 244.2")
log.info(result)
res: km/h 50
